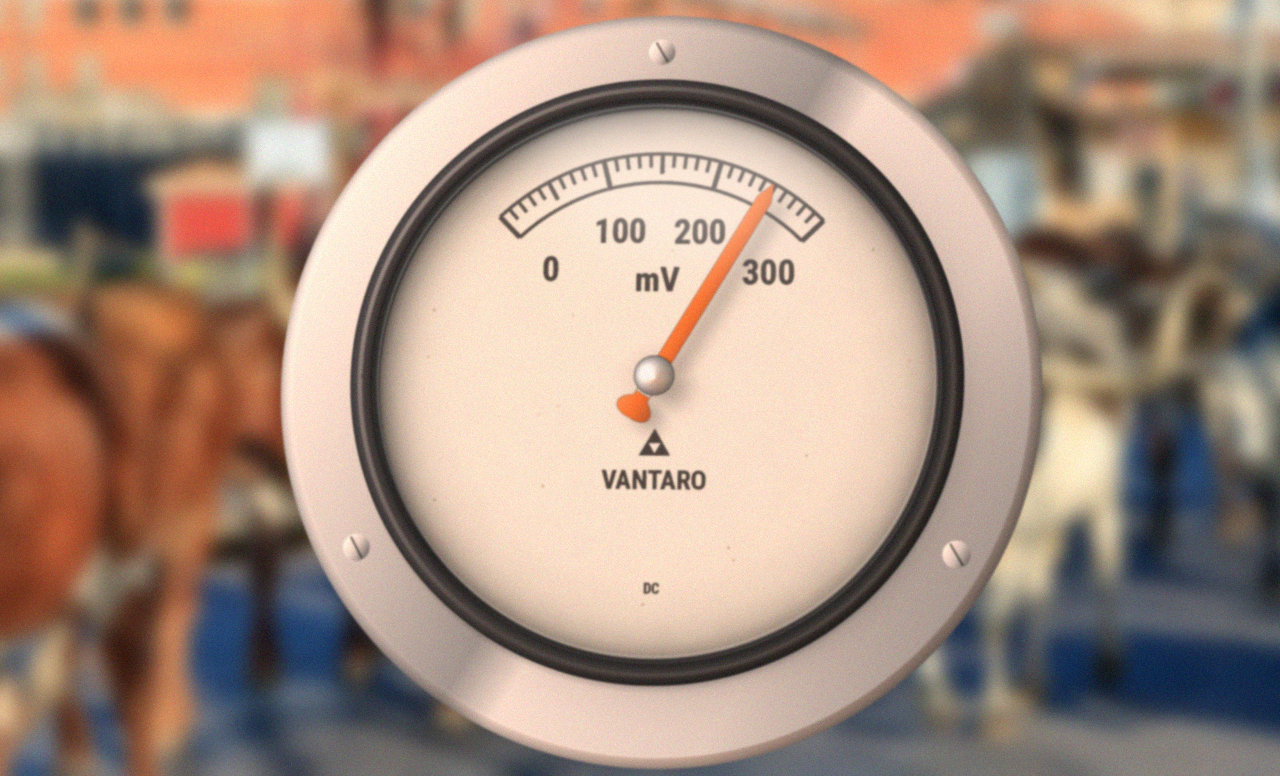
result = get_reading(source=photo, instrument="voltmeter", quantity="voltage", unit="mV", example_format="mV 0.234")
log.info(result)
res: mV 250
